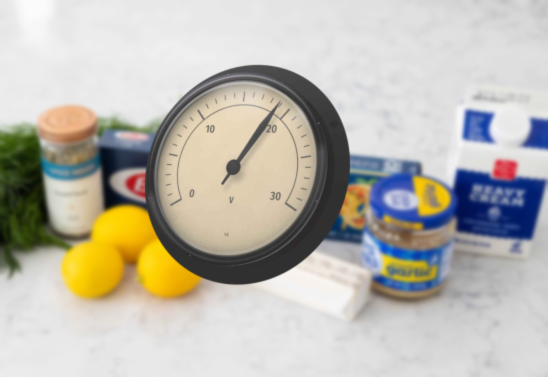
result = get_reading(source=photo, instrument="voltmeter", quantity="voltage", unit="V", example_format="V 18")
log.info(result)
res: V 19
